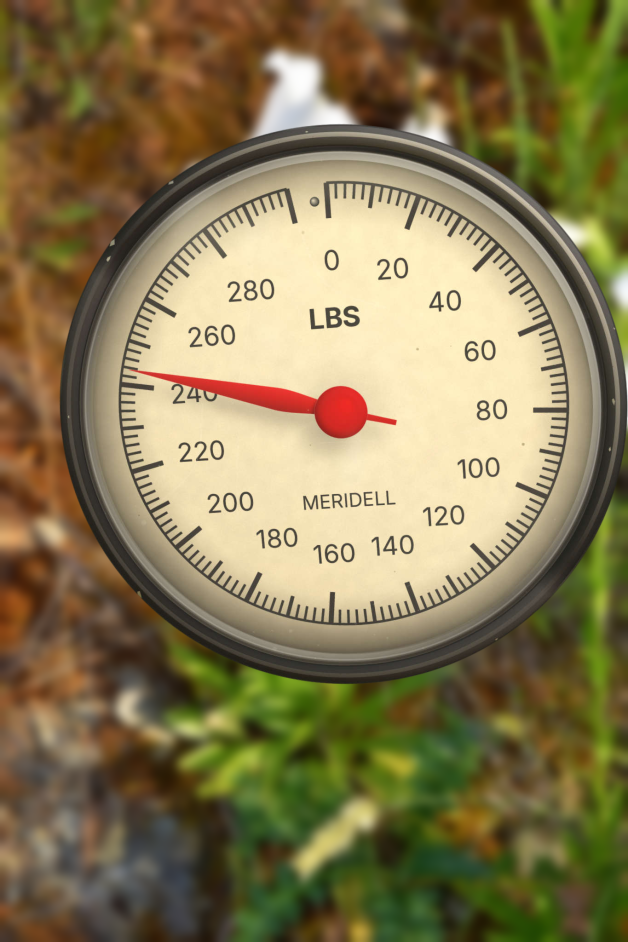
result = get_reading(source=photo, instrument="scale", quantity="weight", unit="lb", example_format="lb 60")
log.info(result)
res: lb 244
